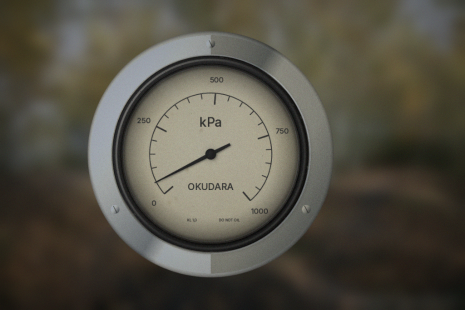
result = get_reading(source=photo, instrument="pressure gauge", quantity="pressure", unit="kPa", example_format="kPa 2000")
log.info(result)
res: kPa 50
